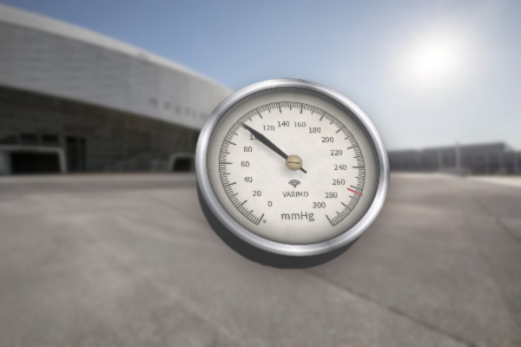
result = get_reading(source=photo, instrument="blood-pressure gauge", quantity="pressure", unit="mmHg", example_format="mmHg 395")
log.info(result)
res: mmHg 100
